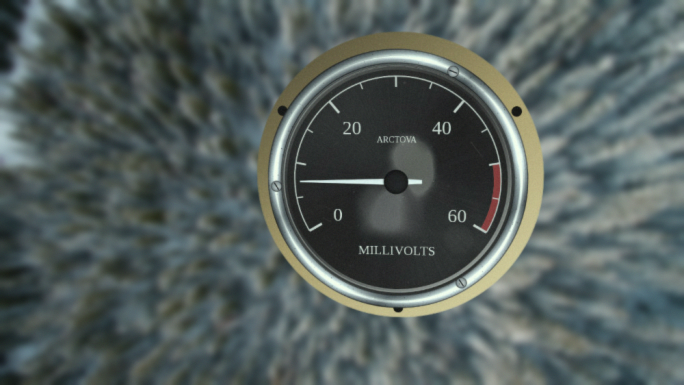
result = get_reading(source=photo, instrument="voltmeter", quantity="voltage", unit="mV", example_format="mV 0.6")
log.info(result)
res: mV 7.5
